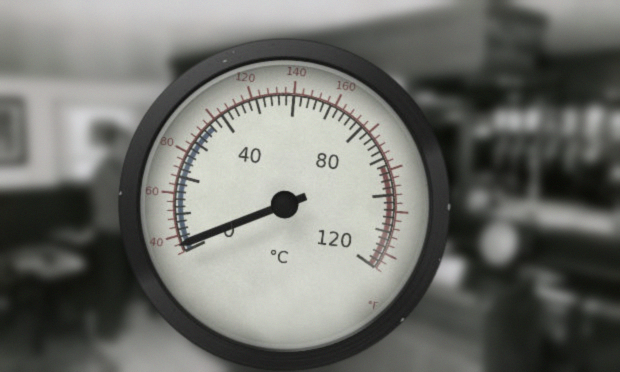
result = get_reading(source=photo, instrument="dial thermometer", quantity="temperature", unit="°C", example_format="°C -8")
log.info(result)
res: °C 2
